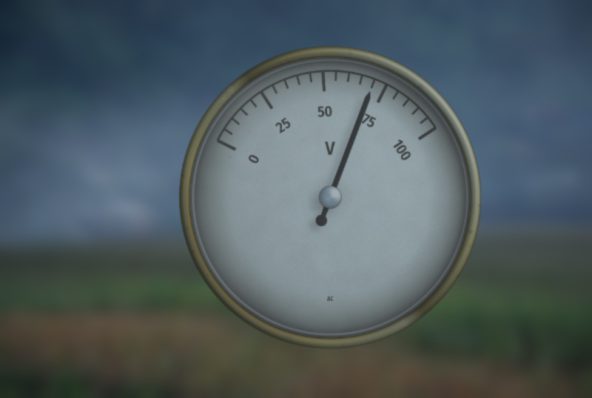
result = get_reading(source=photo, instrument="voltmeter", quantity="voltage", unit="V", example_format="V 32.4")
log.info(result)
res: V 70
